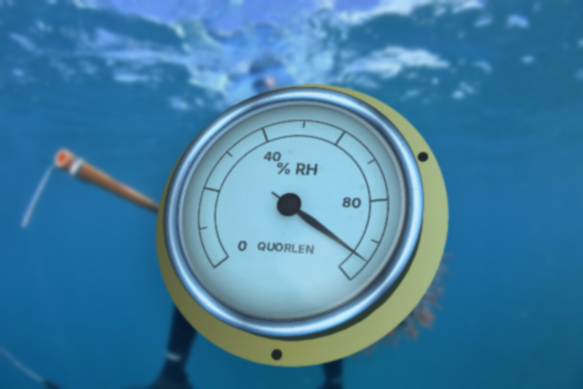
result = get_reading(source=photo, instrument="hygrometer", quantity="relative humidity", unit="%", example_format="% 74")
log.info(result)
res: % 95
